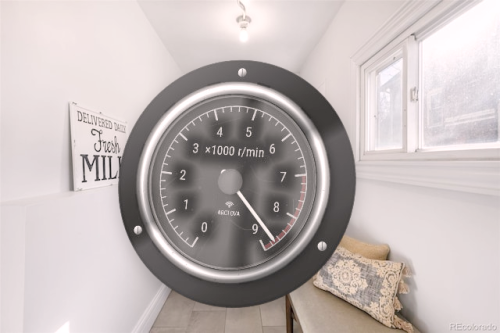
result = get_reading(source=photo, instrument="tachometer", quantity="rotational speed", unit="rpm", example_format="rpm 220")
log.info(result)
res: rpm 8700
